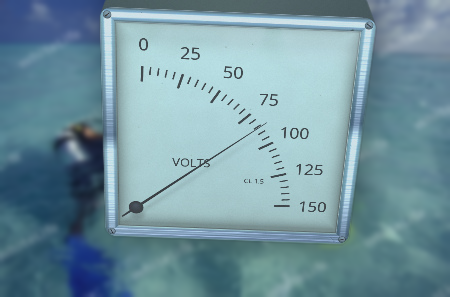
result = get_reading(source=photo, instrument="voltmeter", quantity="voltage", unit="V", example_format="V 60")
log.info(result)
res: V 85
